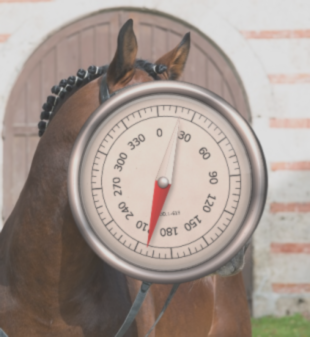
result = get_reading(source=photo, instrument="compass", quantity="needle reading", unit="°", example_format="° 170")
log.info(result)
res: ° 200
